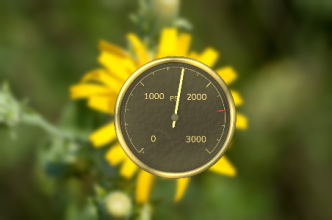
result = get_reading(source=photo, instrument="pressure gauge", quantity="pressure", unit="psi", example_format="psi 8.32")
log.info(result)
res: psi 1600
